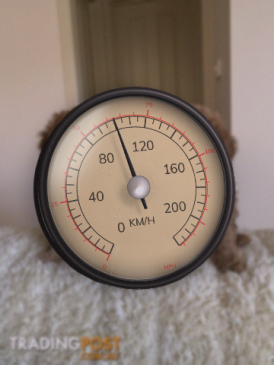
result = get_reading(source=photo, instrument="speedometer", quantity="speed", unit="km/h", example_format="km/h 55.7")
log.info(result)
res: km/h 100
